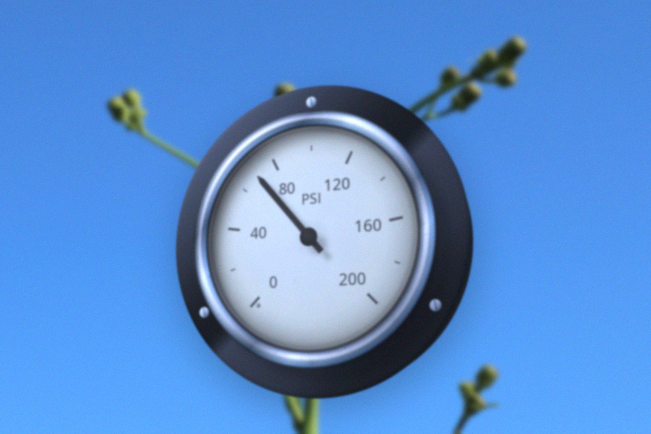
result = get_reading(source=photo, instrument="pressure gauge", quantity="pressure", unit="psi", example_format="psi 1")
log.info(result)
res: psi 70
